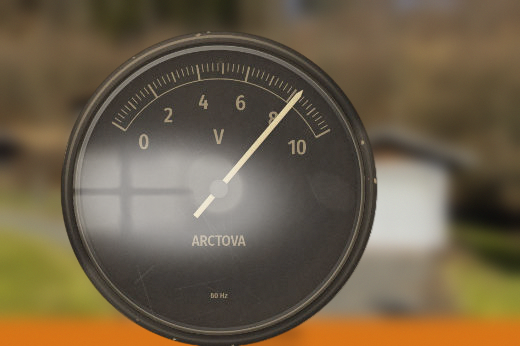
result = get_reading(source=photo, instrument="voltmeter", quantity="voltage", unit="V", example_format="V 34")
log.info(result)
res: V 8.2
